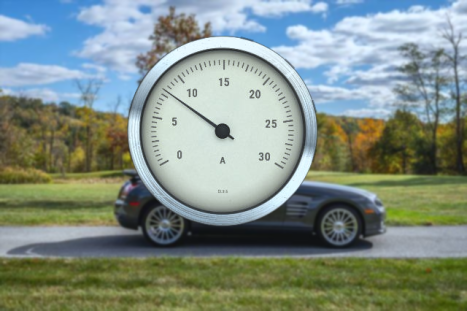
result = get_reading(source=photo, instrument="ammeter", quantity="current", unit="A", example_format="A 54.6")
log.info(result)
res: A 8
